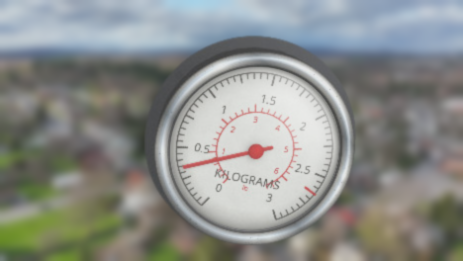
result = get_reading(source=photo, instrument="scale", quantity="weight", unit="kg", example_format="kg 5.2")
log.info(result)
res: kg 0.35
